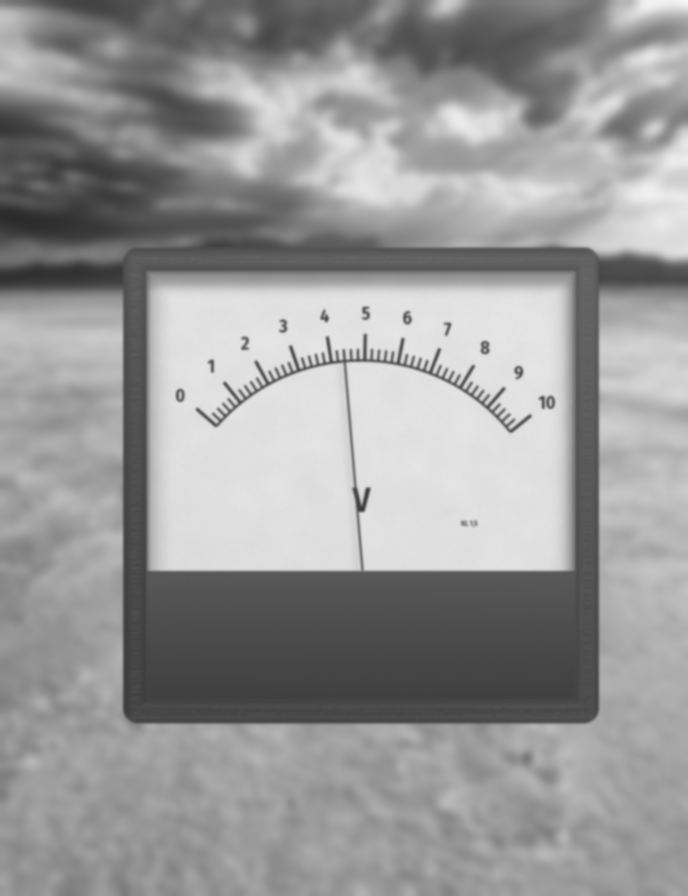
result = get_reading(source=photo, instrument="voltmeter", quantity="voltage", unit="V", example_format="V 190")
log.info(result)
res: V 4.4
